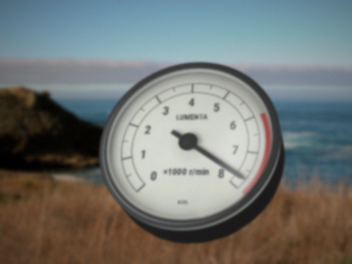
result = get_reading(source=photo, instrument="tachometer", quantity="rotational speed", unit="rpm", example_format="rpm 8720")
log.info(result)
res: rpm 7750
